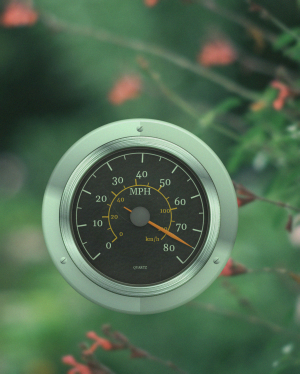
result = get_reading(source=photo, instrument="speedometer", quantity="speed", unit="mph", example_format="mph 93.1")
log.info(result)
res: mph 75
